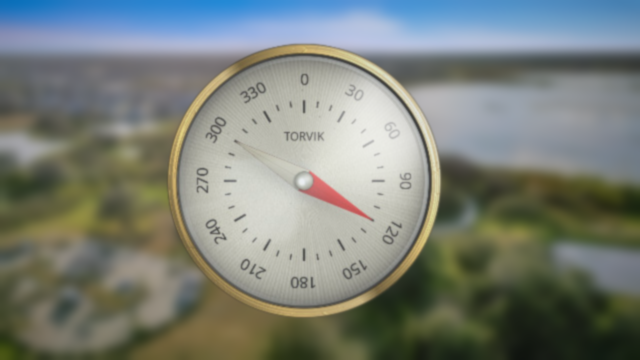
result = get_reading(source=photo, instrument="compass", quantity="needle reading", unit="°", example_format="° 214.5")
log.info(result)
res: ° 120
